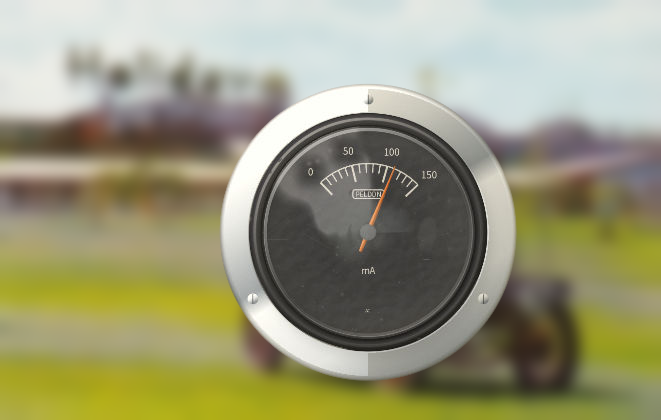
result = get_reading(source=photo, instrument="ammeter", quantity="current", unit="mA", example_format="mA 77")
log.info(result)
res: mA 110
